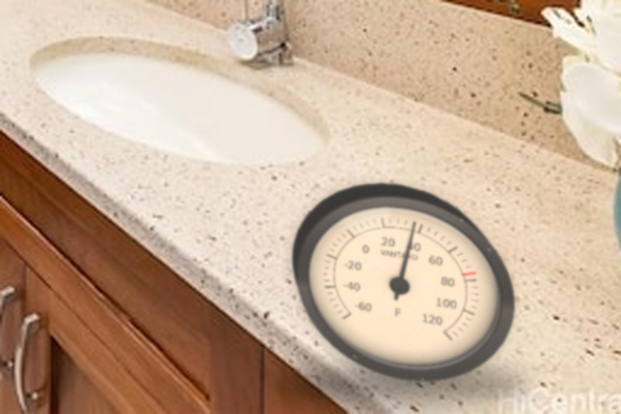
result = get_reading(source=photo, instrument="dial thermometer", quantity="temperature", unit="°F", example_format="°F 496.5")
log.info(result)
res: °F 36
